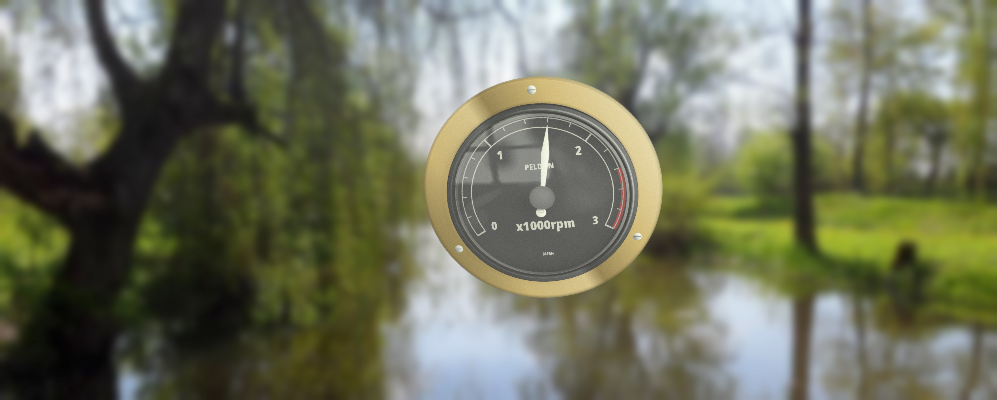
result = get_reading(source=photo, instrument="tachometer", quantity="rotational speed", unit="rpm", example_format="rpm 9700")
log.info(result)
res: rpm 1600
